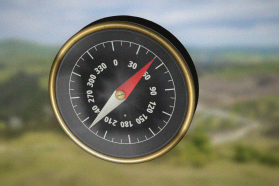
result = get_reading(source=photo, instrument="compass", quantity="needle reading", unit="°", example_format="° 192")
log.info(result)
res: ° 50
